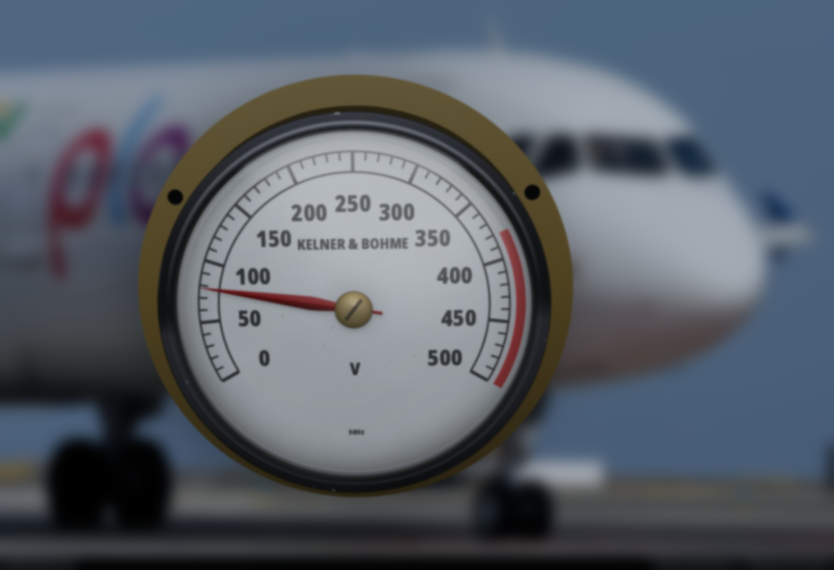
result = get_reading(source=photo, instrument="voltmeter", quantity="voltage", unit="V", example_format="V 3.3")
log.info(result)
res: V 80
